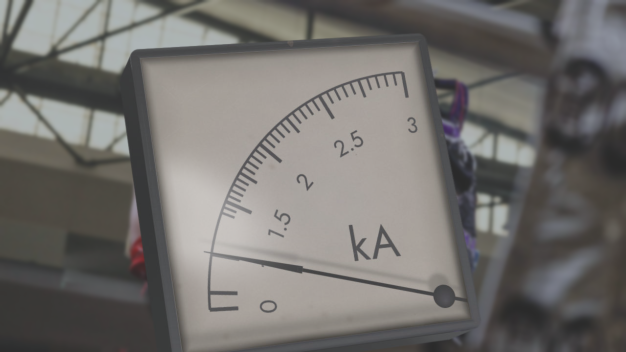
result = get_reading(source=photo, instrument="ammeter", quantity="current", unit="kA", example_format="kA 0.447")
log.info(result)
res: kA 1
